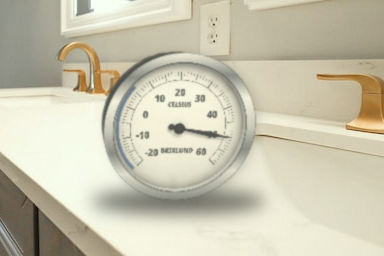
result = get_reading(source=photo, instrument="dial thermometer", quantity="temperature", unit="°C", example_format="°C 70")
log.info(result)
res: °C 50
